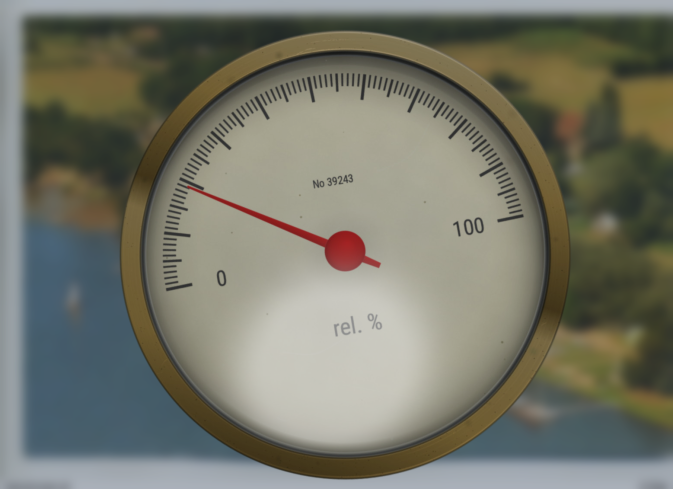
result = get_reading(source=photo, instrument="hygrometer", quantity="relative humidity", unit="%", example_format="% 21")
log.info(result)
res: % 19
